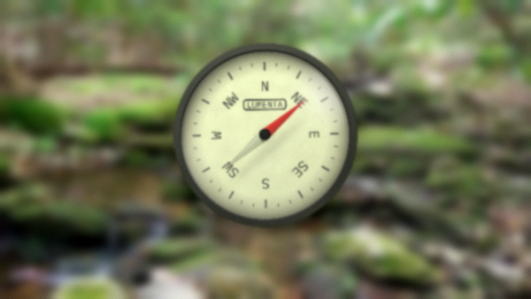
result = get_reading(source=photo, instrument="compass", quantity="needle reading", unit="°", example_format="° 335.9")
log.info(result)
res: ° 50
